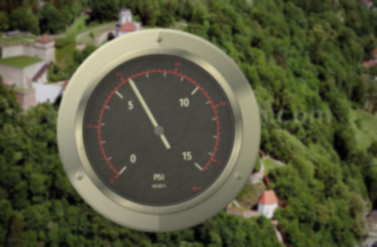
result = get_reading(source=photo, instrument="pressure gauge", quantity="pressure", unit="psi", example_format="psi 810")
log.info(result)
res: psi 6
